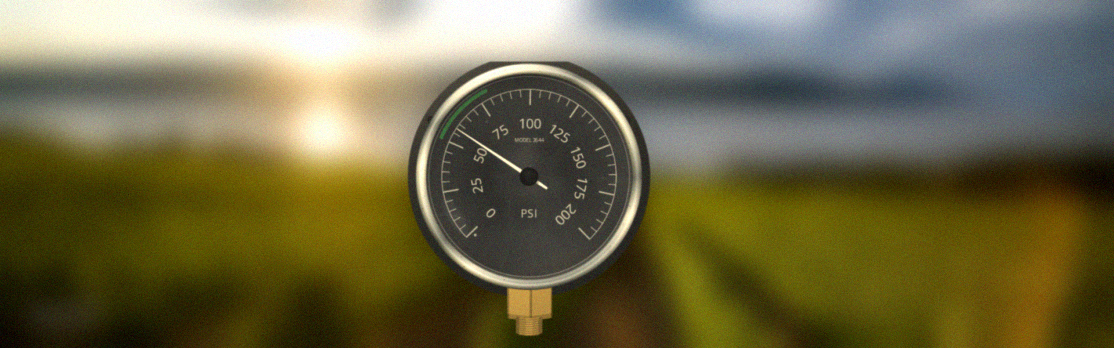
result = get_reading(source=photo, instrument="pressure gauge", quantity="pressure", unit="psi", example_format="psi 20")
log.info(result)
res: psi 57.5
